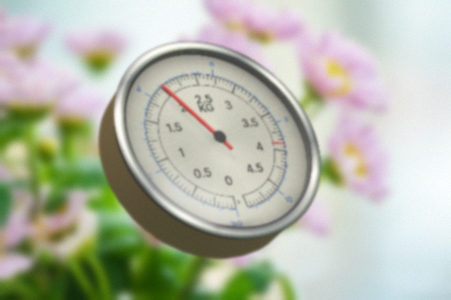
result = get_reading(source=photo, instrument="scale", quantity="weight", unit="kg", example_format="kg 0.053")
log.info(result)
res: kg 2
